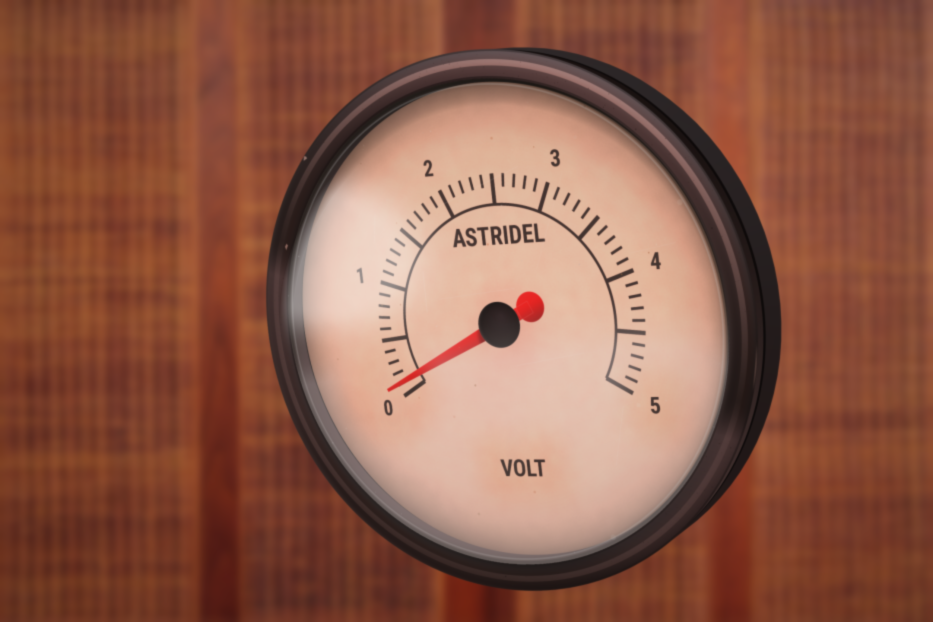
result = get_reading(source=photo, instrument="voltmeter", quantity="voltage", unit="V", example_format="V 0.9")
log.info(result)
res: V 0.1
